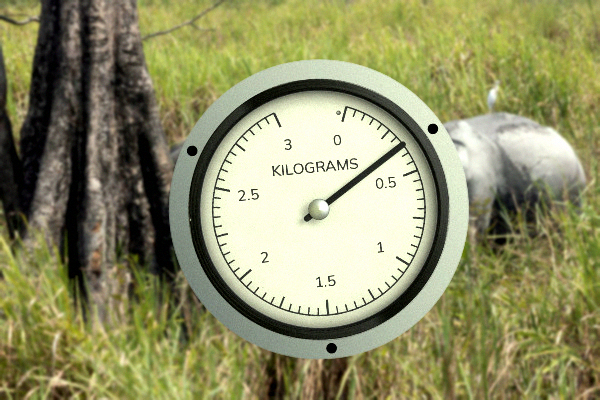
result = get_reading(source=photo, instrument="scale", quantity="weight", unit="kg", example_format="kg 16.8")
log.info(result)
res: kg 0.35
